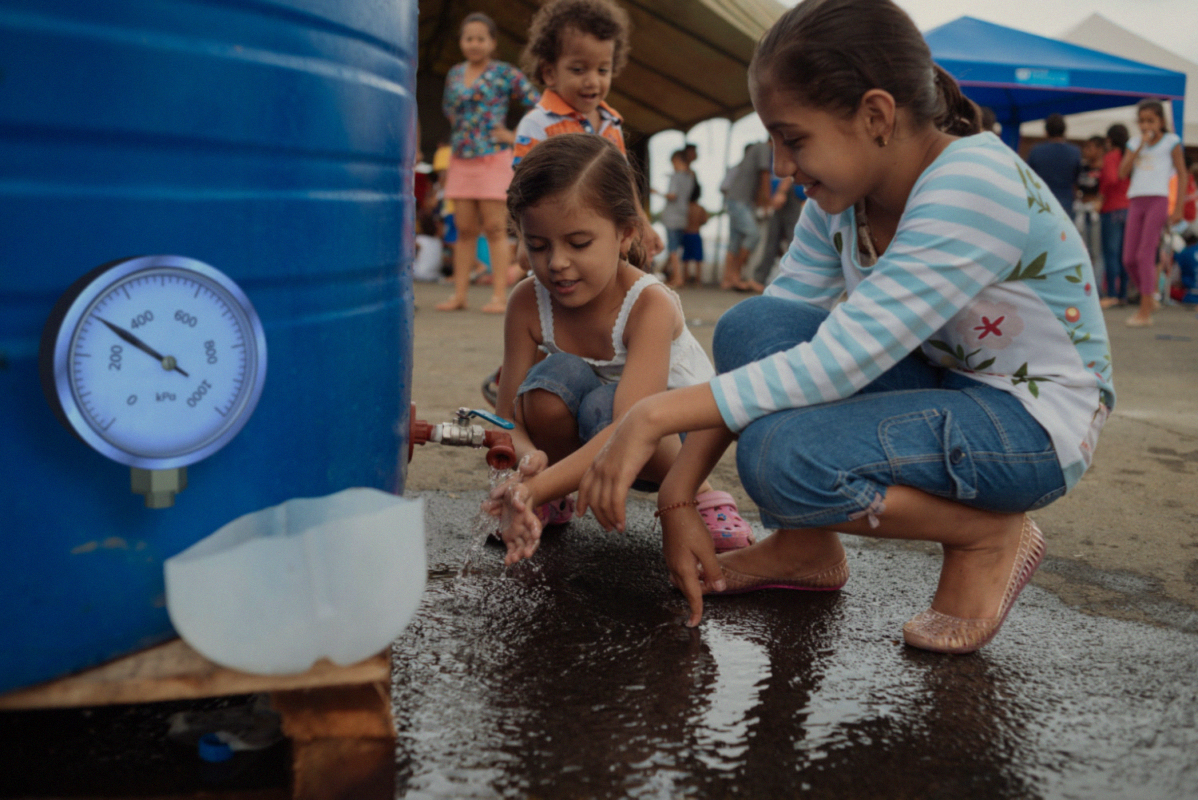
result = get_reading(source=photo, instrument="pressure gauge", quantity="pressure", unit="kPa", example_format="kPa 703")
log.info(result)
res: kPa 300
